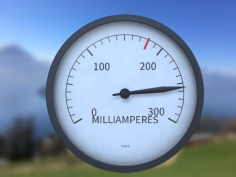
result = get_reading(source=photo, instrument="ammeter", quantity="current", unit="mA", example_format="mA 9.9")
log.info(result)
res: mA 255
